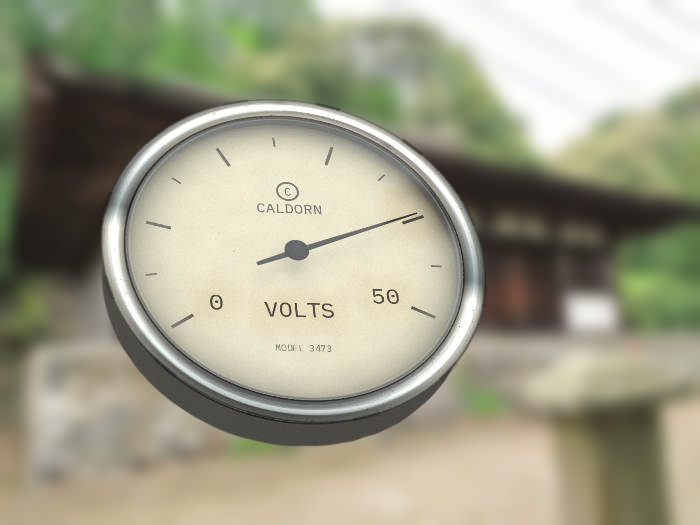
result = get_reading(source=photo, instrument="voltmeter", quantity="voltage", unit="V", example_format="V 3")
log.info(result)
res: V 40
